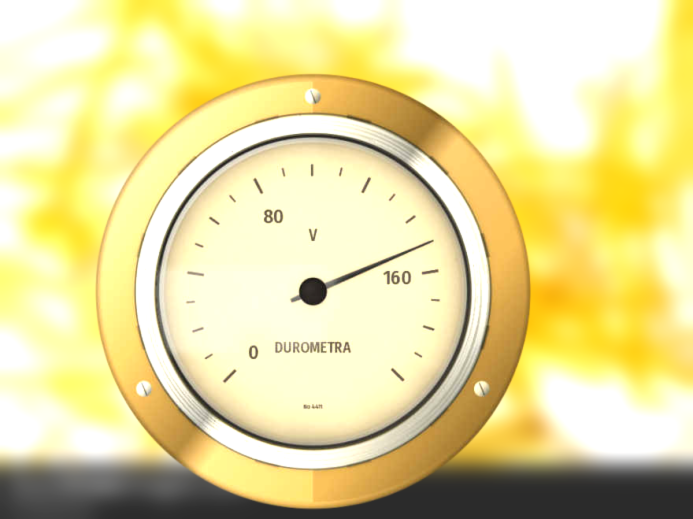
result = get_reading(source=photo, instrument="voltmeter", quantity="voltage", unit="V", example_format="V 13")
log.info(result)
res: V 150
